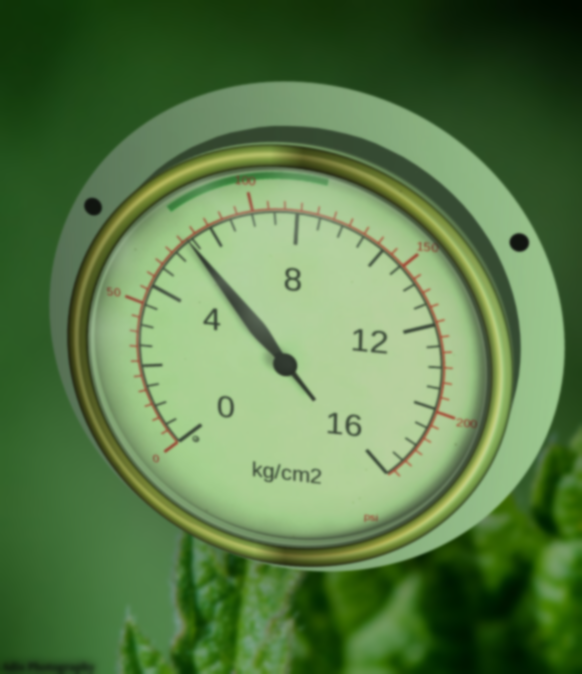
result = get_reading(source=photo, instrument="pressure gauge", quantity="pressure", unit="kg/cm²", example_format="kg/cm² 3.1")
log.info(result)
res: kg/cm² 5.5
